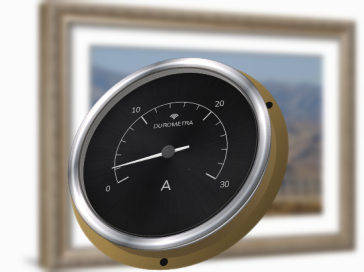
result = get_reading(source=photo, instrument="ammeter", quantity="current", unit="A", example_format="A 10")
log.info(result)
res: A 2
